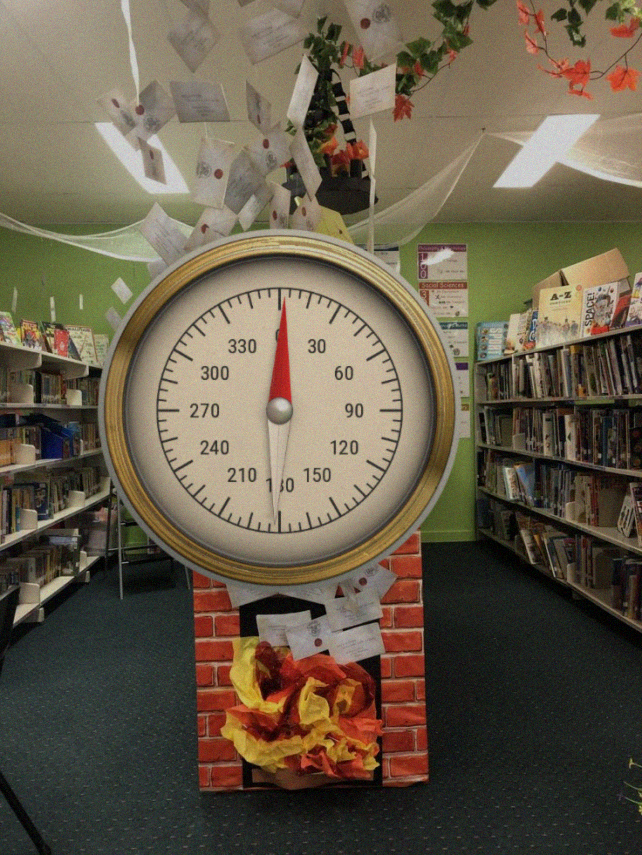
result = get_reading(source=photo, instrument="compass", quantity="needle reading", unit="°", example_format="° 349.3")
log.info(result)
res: ° 2.5
